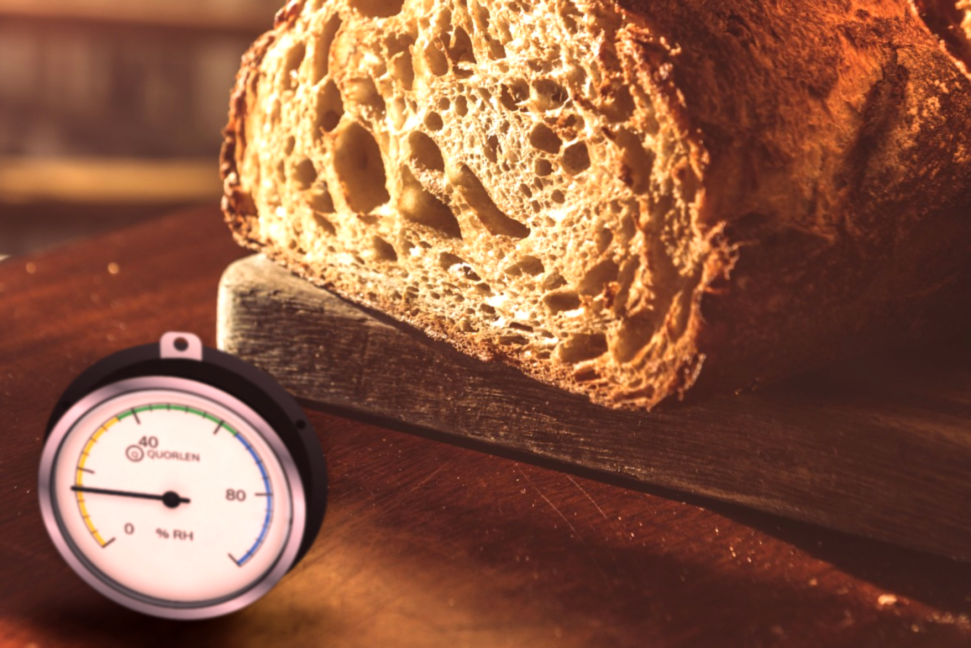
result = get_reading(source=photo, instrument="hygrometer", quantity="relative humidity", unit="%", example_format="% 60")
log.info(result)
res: % 16
